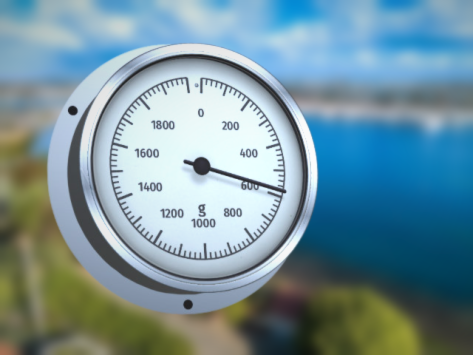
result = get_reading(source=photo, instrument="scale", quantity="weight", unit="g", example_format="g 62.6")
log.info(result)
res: g 580
